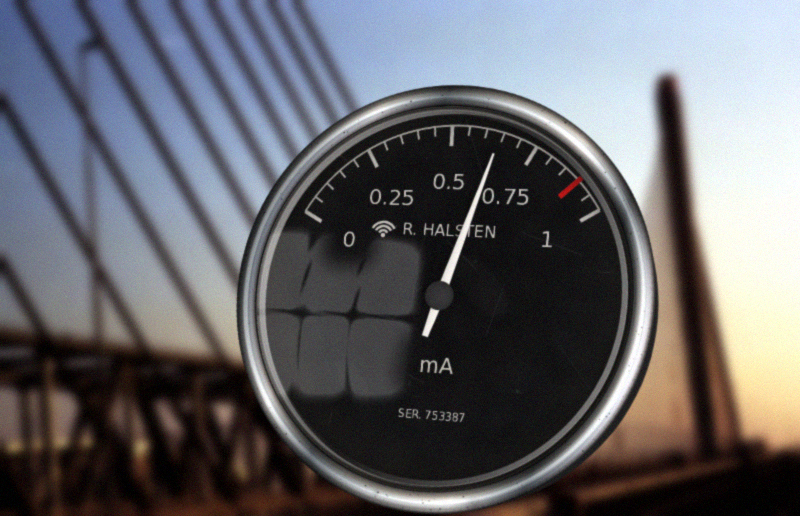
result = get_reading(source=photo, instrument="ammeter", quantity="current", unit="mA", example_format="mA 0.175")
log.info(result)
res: mA 0.65
